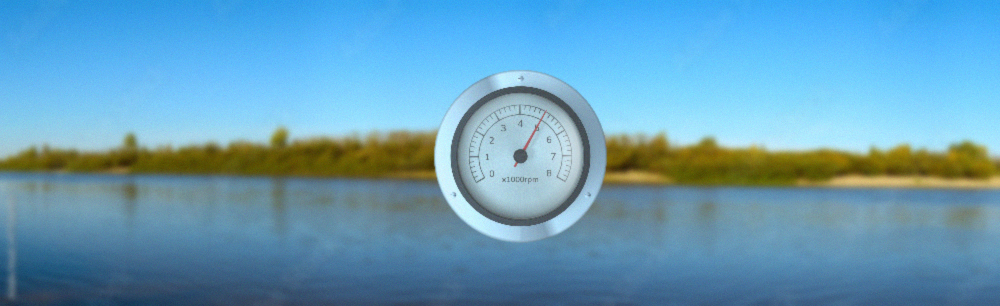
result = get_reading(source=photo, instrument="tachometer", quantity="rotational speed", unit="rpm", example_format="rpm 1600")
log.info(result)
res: rpm 5000
